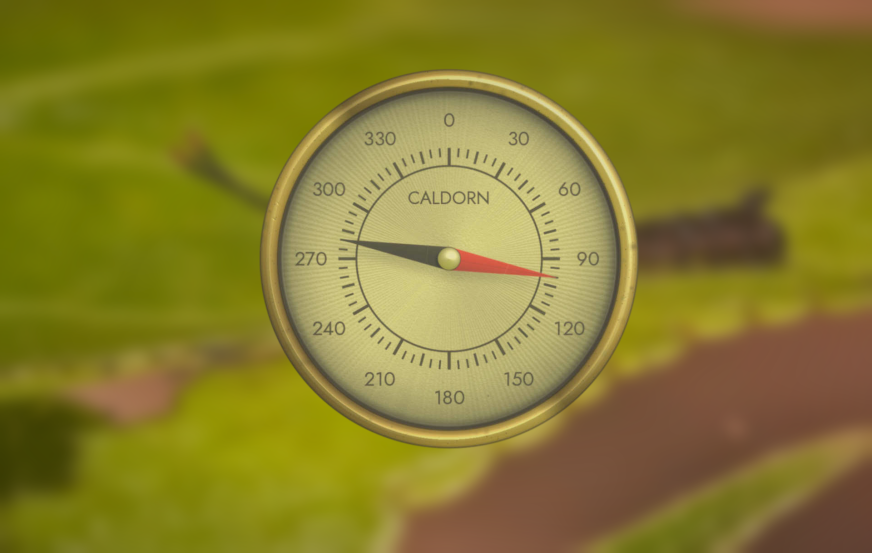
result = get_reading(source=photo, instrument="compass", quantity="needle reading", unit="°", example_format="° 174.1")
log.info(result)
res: ° 100
